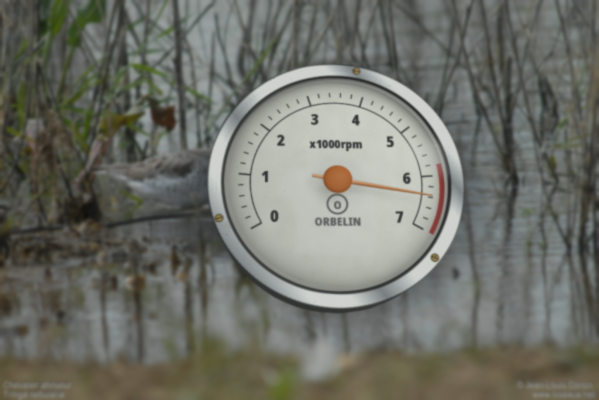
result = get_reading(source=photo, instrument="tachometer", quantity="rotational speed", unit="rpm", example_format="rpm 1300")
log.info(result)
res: rpm 6400
